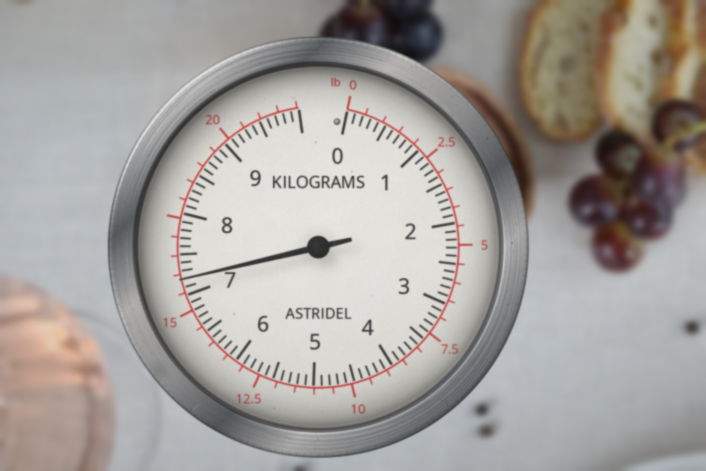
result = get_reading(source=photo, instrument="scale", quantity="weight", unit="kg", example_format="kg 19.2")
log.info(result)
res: kg 7.2
